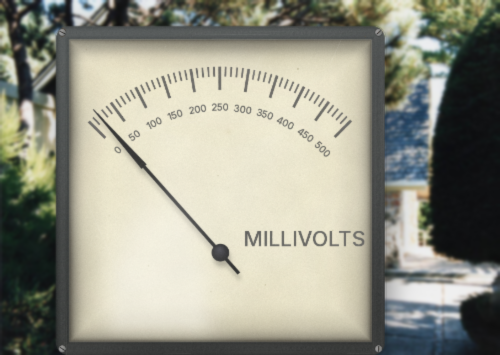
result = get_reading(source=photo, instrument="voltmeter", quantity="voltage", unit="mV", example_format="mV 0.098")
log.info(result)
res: mV 20
